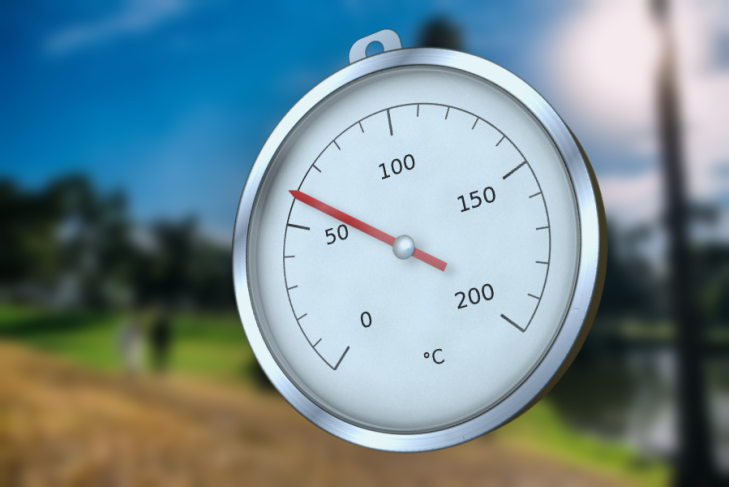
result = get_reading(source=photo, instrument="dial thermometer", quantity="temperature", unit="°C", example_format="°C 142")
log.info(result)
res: °C 60
